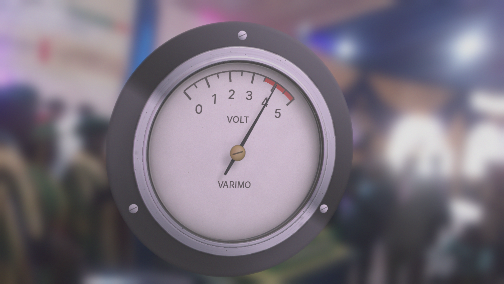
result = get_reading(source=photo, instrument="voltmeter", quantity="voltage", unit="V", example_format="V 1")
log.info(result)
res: V 4
